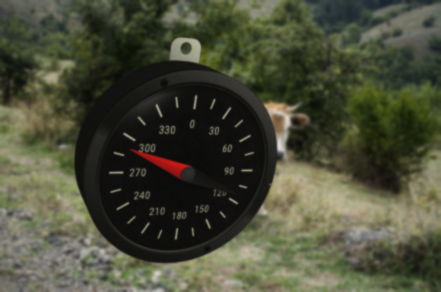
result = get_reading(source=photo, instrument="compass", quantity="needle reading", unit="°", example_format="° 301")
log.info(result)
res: ° 292.5
